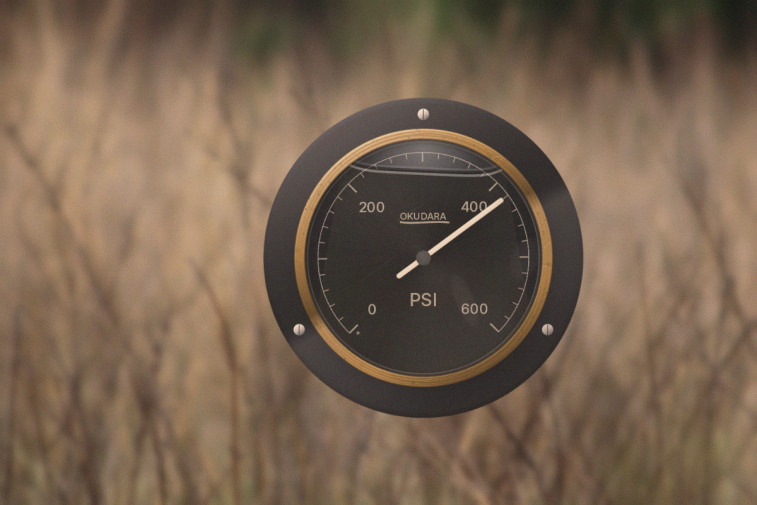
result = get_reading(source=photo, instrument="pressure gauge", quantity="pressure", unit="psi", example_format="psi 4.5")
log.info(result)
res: psi 420
